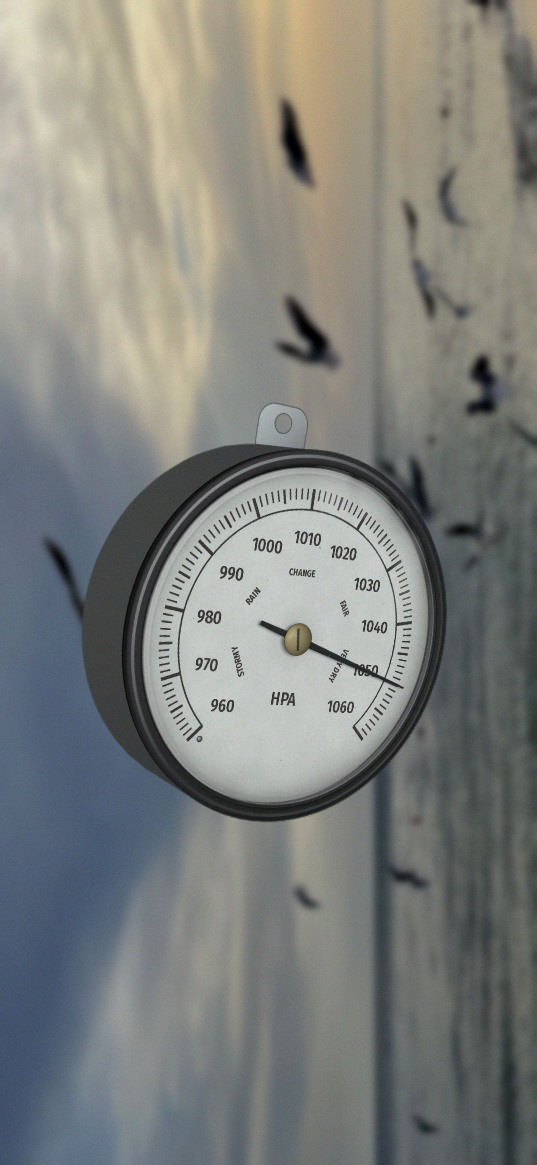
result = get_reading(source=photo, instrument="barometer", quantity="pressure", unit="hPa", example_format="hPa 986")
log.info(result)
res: hPa 1050
